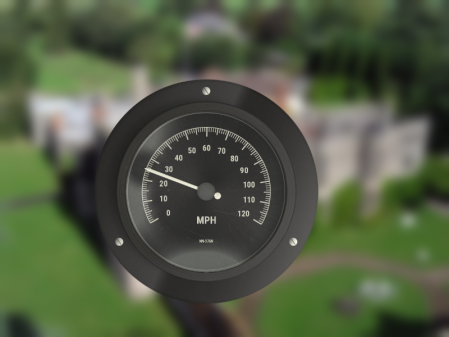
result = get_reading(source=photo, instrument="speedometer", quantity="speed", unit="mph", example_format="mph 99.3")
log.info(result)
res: mph 25
